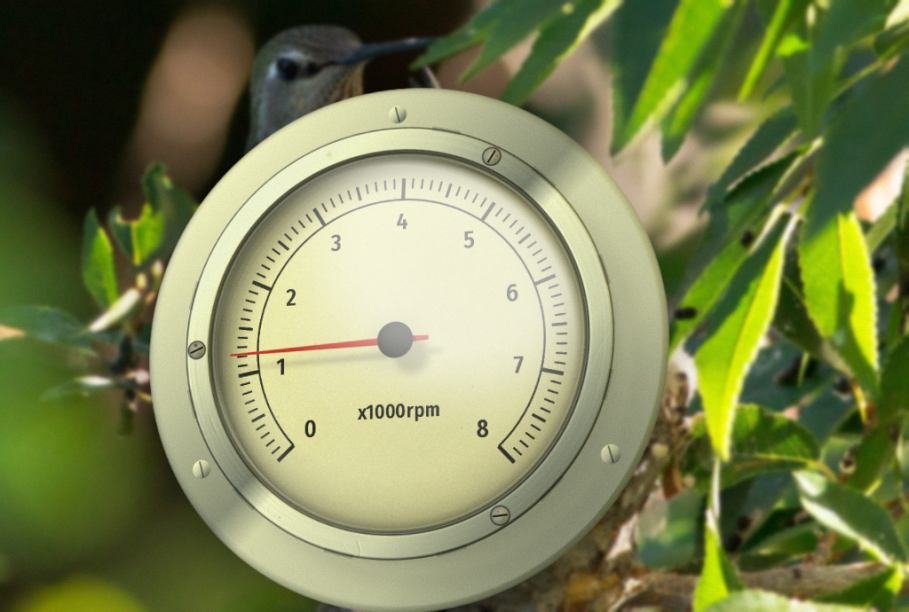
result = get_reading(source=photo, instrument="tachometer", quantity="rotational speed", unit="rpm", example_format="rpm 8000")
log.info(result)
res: rpm 1200
